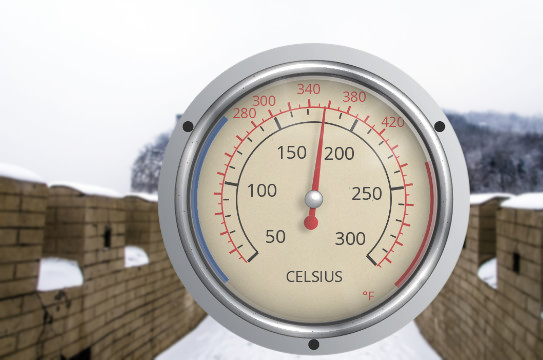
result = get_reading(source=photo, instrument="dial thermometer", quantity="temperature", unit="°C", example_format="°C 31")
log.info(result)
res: °C 180
